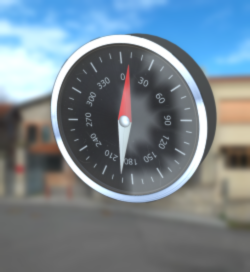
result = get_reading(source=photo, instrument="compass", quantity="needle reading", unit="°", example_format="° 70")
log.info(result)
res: ° 10
